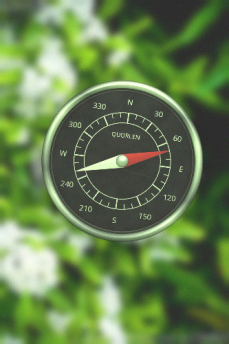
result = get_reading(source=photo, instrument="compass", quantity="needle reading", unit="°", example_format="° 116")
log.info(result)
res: ° 70
